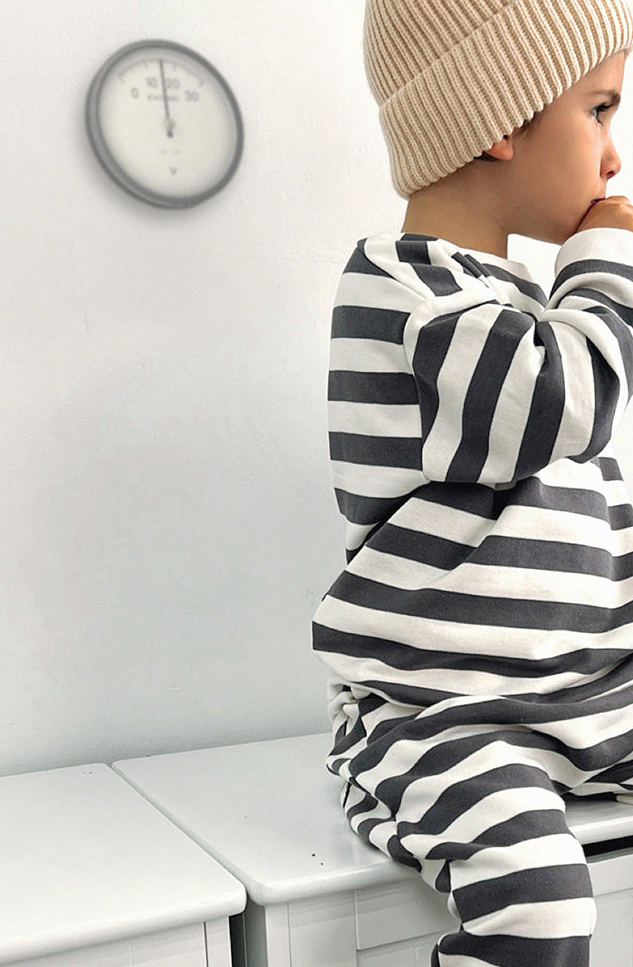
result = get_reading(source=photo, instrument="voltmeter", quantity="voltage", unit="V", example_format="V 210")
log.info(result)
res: V 15
